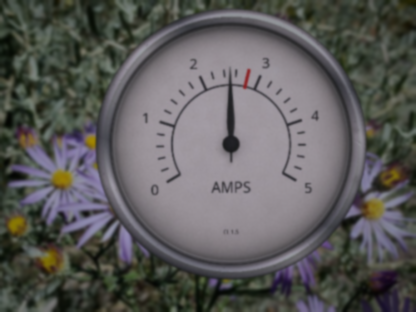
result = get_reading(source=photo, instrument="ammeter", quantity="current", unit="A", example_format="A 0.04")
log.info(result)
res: A 2.5
